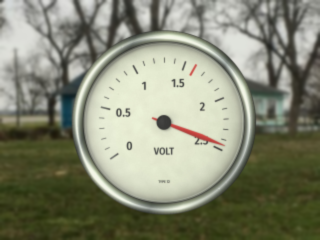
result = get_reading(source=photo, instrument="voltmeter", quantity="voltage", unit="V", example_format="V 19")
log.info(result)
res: V 2.45
